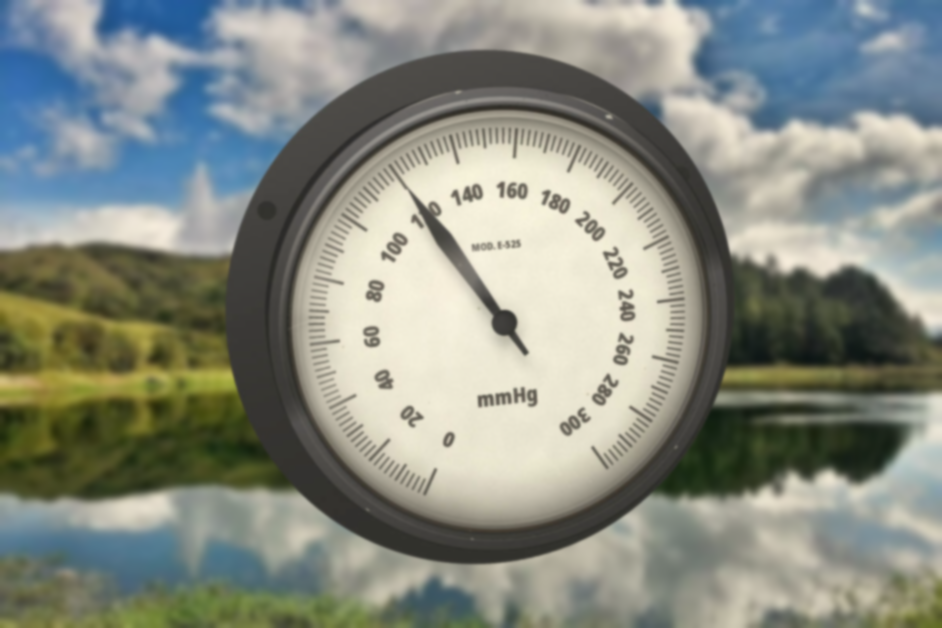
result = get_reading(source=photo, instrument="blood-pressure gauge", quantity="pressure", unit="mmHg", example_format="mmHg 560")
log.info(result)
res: mmHg 120
